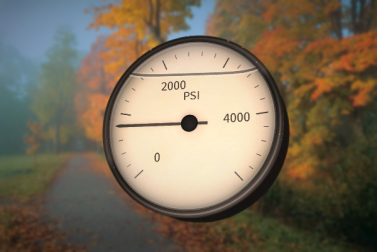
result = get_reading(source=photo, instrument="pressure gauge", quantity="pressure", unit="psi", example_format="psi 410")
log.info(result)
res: psi 800
